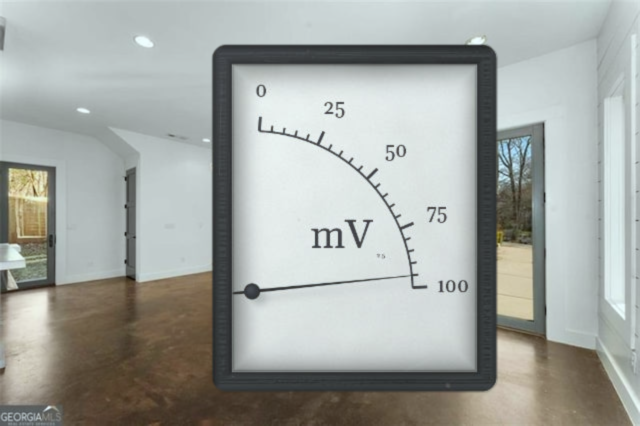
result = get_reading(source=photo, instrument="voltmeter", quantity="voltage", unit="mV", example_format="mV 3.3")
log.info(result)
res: mV 95
